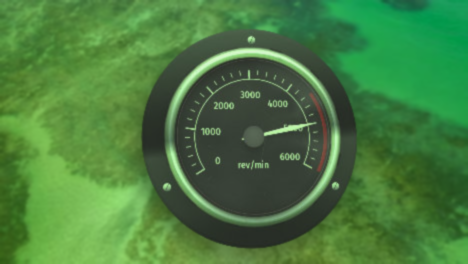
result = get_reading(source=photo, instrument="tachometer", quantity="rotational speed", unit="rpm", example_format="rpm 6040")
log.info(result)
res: rpm 5000
